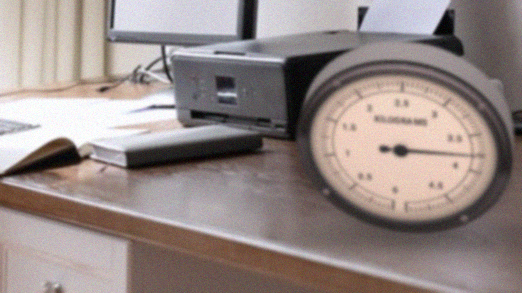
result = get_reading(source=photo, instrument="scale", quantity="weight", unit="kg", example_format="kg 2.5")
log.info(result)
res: kg 3.75
